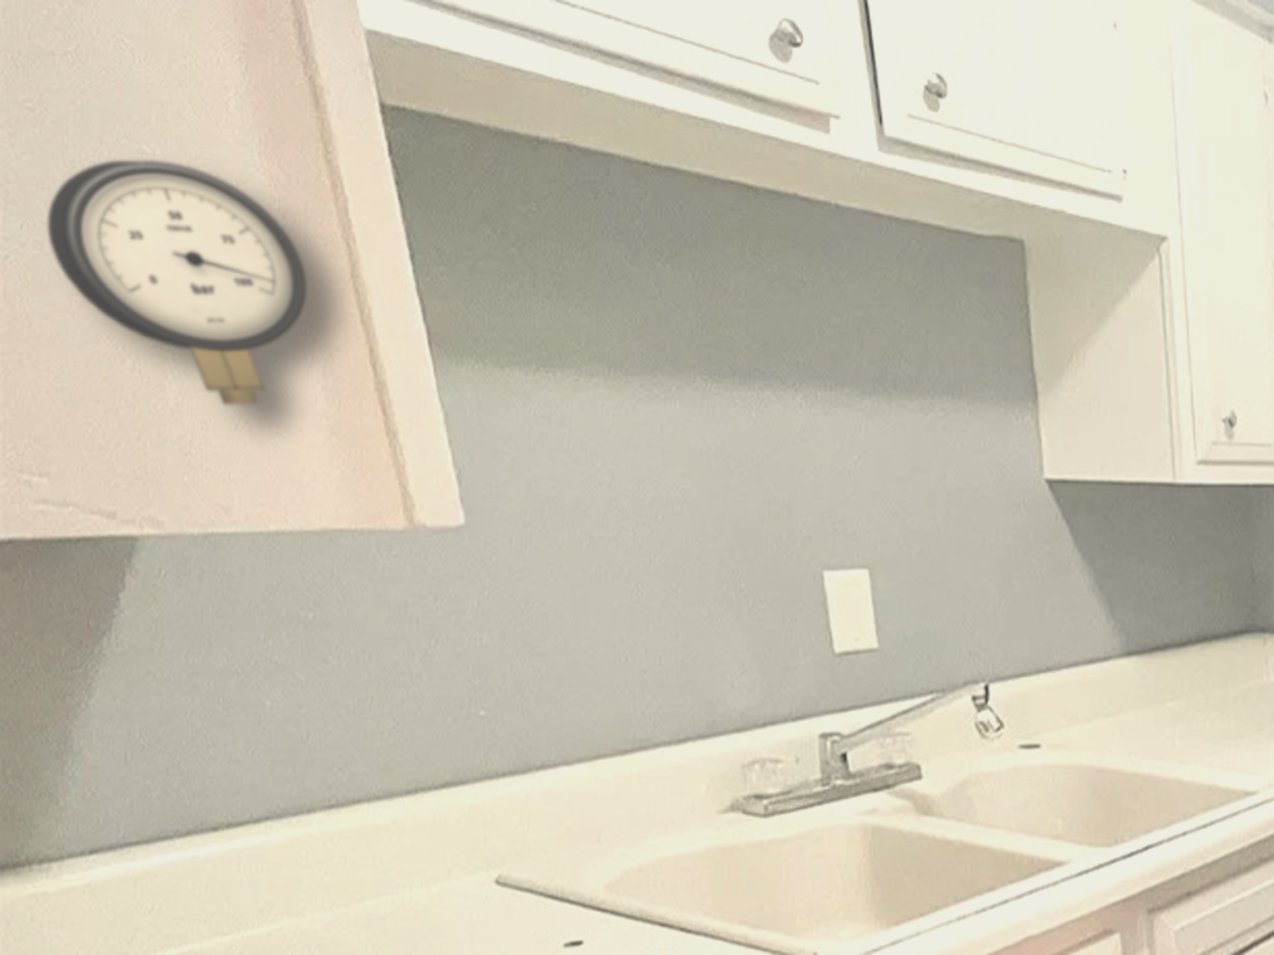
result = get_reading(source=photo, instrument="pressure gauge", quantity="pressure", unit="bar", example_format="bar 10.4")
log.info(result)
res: bar 95
